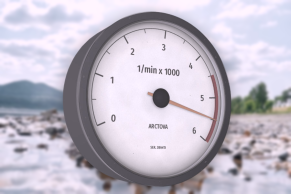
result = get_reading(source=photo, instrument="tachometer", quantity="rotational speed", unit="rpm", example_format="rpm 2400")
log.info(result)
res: rpm 5500
